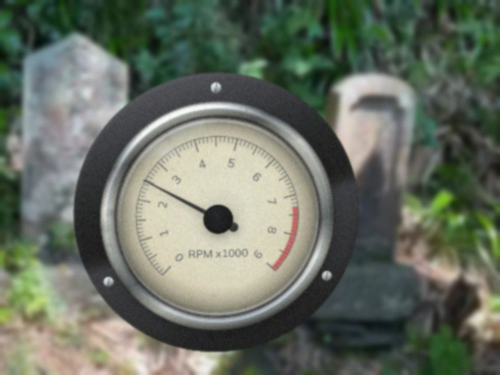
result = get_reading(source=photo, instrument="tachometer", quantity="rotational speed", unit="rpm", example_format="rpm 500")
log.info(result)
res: rpm 2500
